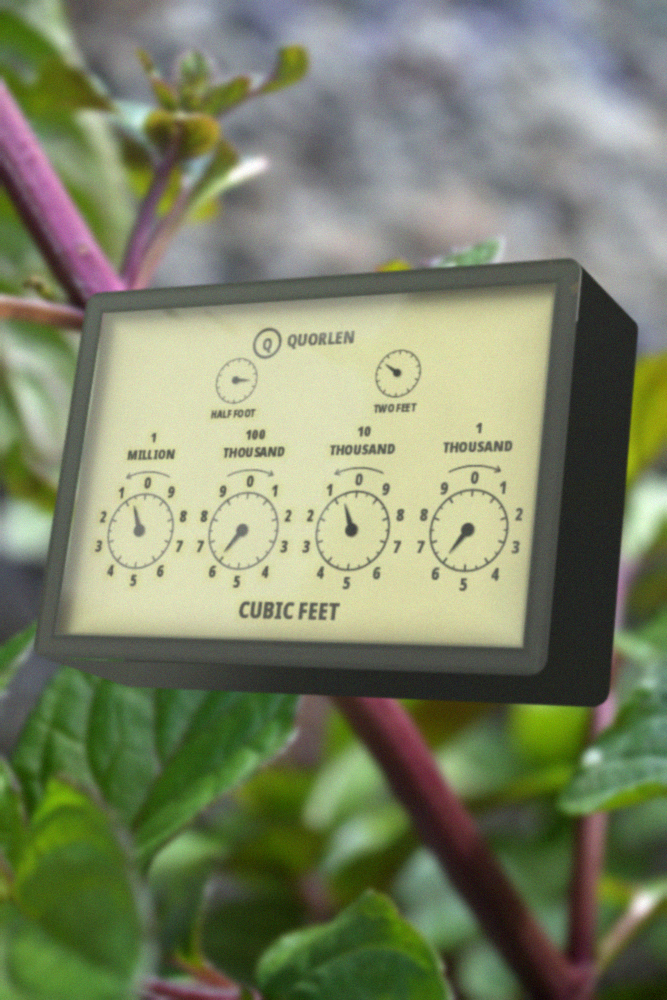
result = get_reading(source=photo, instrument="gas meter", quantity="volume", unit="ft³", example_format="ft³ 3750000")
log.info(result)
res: ft³ 60600
